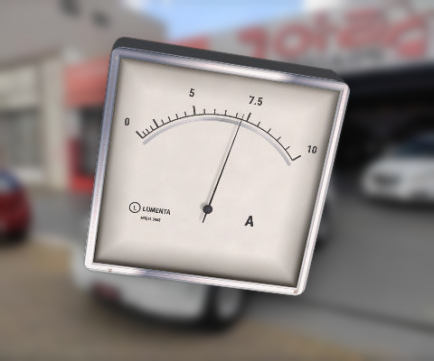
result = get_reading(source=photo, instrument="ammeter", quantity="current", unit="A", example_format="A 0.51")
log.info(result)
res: A 7.25
